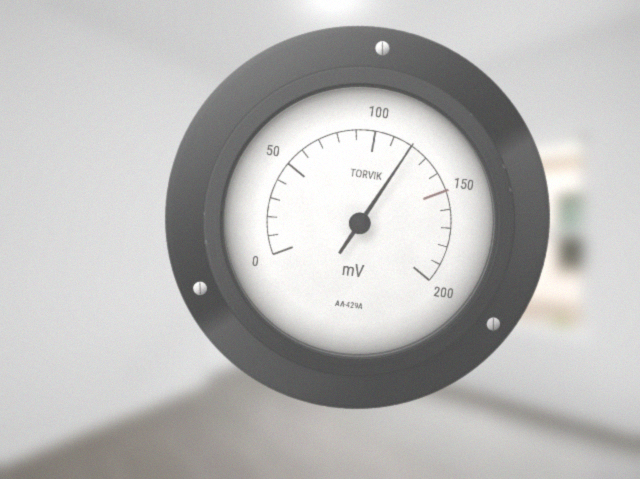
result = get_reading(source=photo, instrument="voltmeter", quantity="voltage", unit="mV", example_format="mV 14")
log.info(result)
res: mV 120
